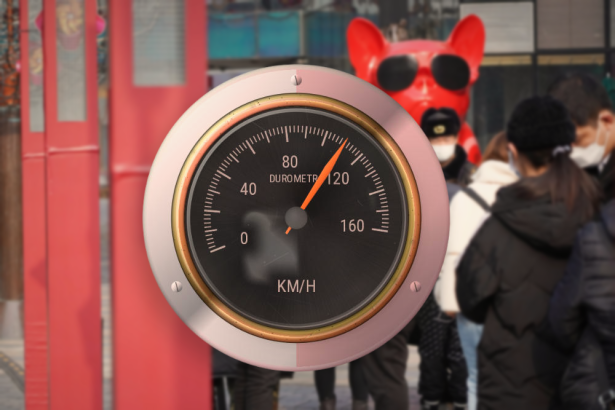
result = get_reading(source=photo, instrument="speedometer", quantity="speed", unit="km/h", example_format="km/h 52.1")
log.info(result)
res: km/h 110
